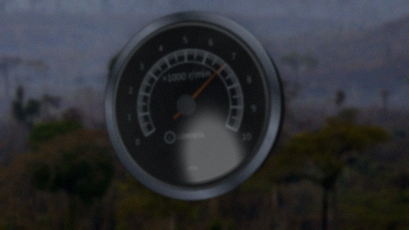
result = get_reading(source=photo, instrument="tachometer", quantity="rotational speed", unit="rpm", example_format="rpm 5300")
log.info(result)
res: rpm 7000
